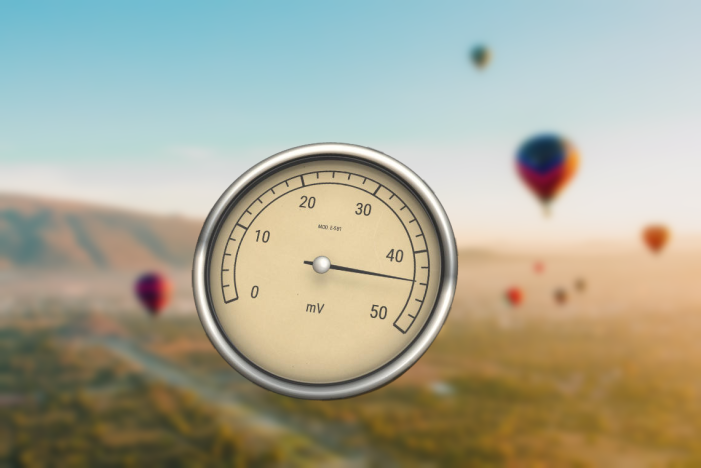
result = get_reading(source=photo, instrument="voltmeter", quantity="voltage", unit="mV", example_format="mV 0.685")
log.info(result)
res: mV 44
